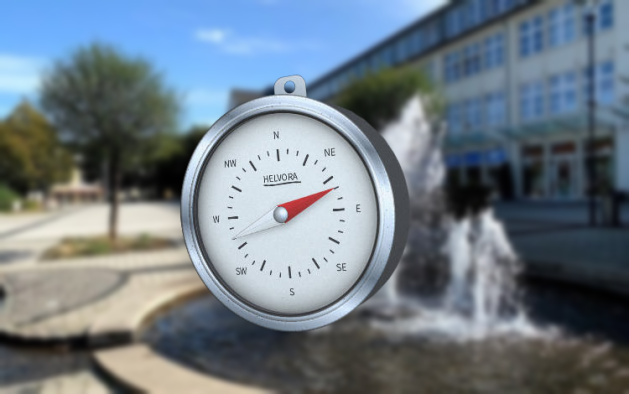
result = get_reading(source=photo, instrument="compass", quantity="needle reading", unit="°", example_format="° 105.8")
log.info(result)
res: ° 70
